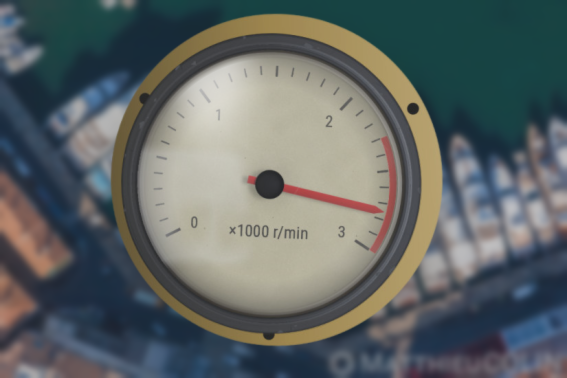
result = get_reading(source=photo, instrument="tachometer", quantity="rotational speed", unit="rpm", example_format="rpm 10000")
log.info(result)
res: rpm 2750
